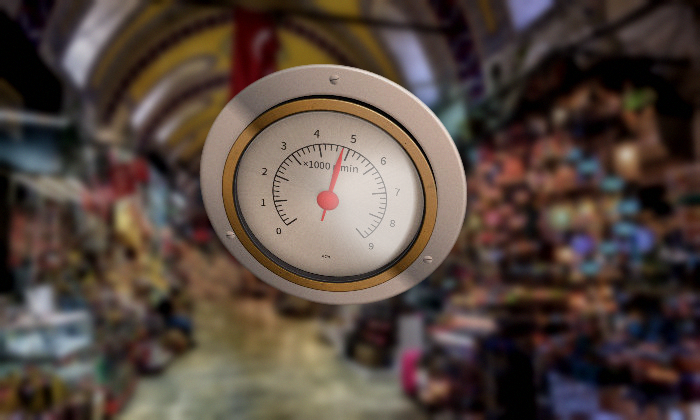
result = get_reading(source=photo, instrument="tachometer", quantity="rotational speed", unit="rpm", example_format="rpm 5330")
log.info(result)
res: rpm 4800
